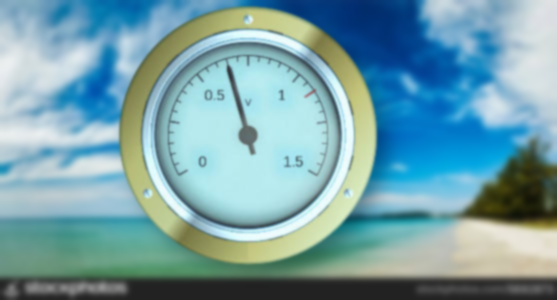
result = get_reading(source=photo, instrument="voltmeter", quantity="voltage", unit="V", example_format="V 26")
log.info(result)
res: V 0.65
